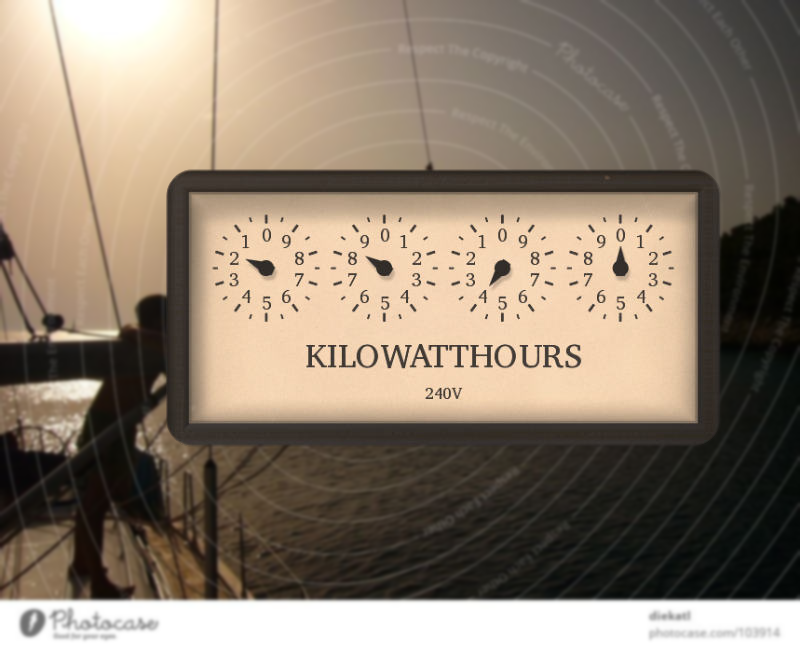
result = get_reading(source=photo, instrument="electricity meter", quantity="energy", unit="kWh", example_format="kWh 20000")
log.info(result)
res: kWh 1840
